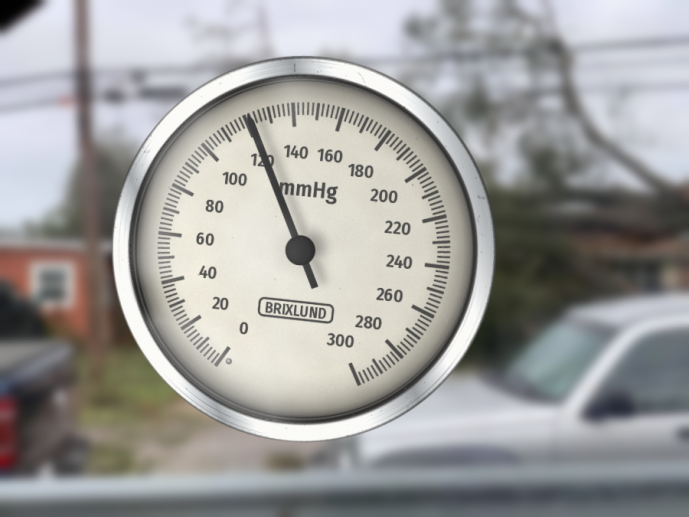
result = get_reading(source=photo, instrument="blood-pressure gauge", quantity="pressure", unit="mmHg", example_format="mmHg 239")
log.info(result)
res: mmHg 122
